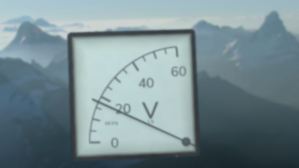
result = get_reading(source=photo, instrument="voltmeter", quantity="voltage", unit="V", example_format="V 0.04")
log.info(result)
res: V 17.5
